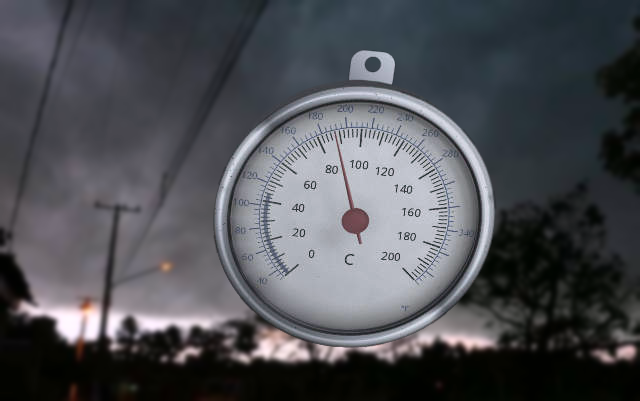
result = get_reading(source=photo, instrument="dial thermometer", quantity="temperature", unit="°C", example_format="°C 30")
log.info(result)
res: °C 88
